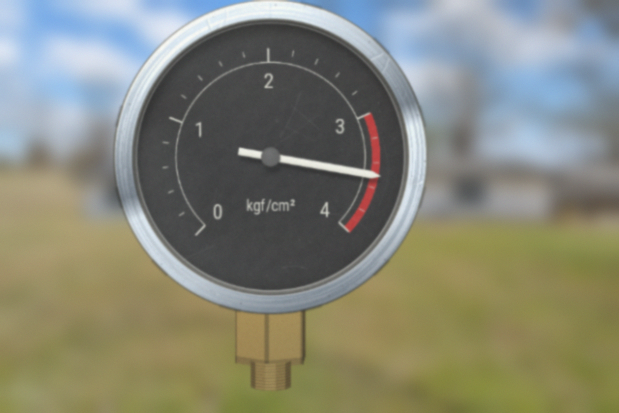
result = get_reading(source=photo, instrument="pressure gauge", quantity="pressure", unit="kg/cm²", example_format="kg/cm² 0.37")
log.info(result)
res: kg/cm² 3.5
